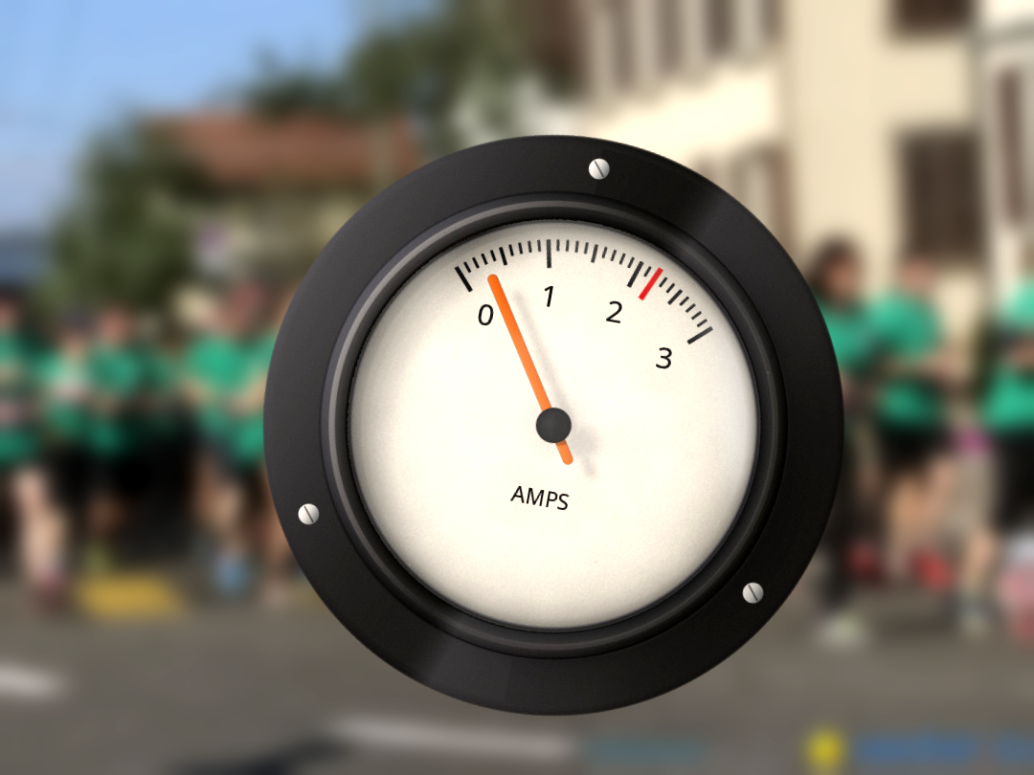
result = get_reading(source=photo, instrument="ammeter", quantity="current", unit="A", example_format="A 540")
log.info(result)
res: A 0.3
